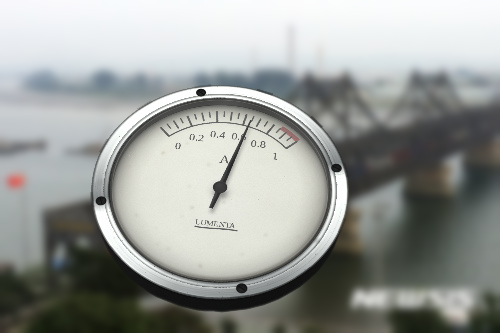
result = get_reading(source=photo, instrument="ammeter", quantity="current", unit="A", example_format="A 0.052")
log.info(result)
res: A 0.65
